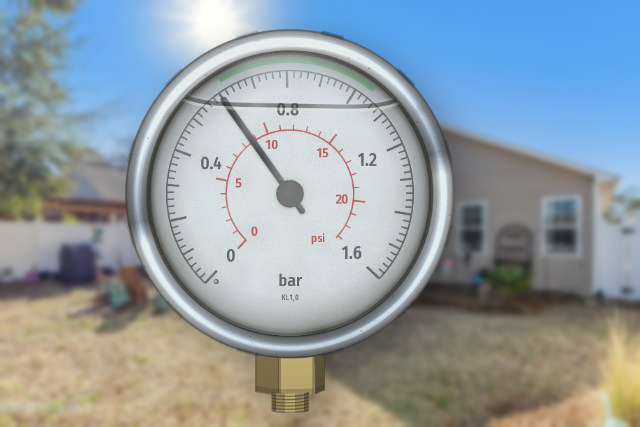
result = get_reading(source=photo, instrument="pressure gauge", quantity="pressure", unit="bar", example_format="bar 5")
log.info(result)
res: bar 0.6
